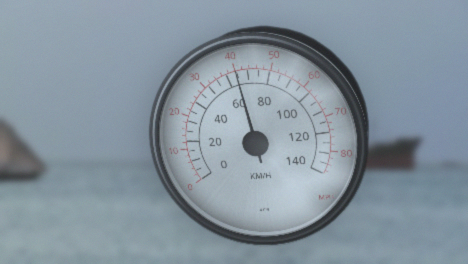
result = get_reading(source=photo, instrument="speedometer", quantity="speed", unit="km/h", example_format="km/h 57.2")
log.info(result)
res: km/h 65
